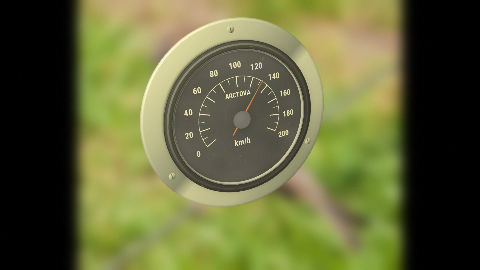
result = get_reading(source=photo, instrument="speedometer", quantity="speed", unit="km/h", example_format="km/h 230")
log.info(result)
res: km/h 130
